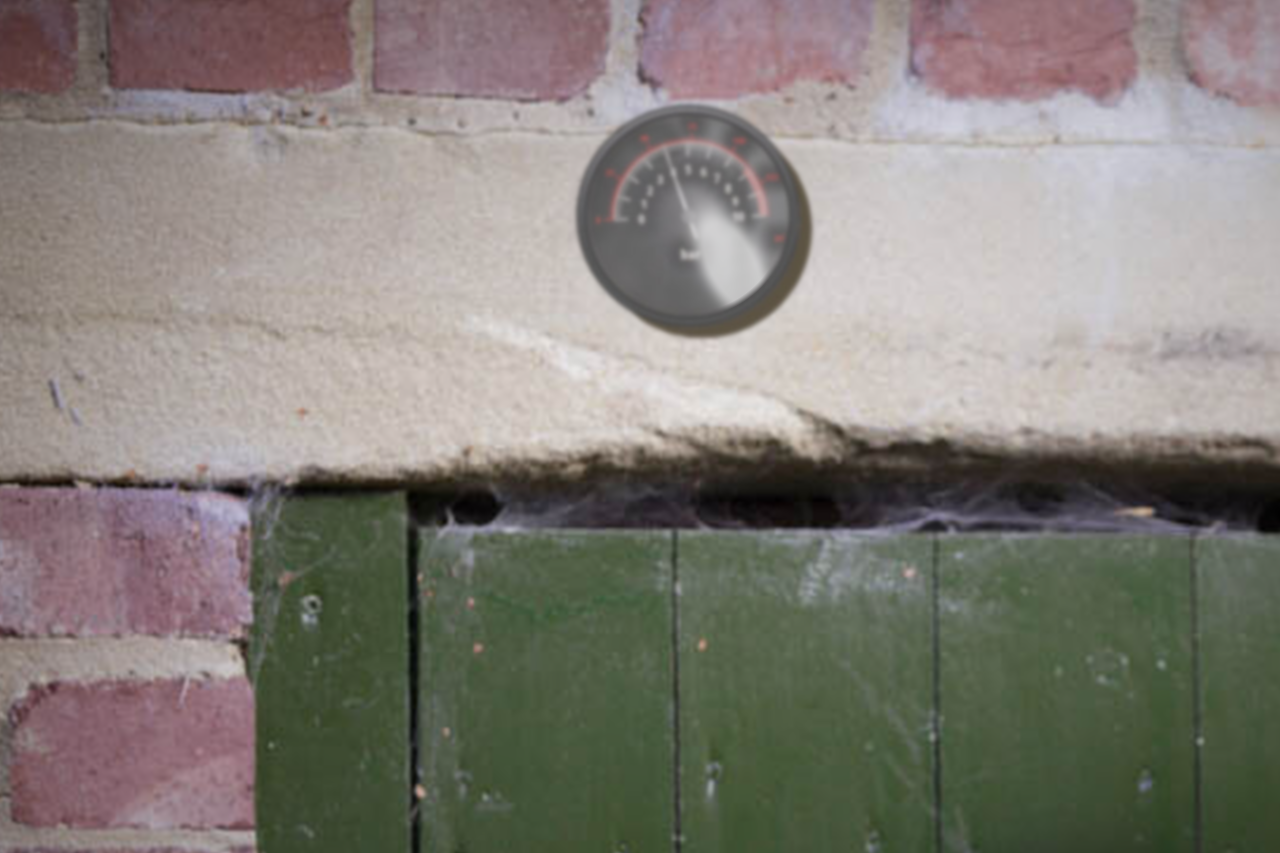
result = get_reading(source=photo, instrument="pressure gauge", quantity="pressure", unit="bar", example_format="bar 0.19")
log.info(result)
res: bar 4
